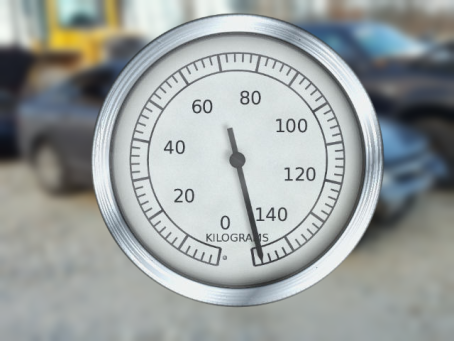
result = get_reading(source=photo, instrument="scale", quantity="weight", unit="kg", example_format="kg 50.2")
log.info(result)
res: kg 148
